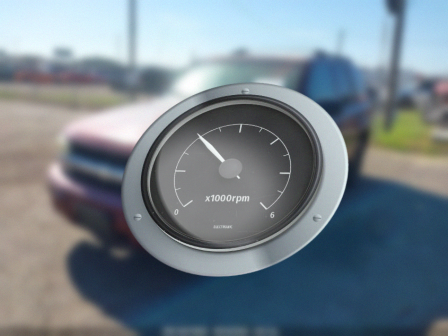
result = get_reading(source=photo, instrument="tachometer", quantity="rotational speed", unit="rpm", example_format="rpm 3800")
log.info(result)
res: rpm 2000
